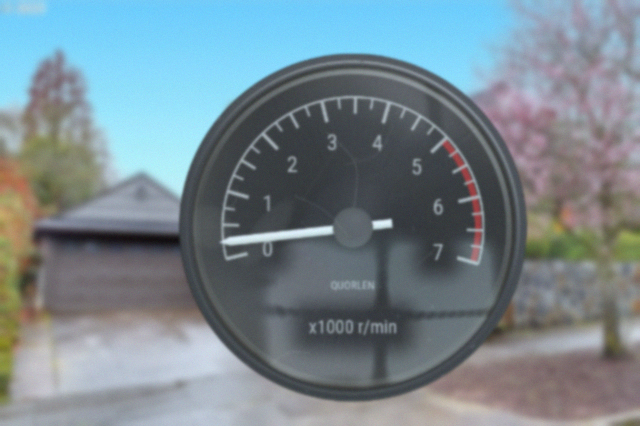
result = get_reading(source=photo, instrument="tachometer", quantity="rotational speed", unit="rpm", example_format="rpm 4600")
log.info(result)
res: rpm 250
